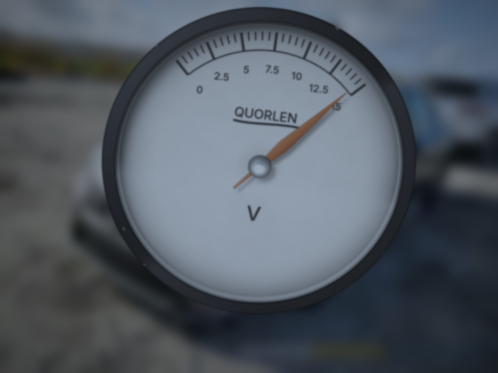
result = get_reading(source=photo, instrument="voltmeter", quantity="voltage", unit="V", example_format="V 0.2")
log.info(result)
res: V 14.5
